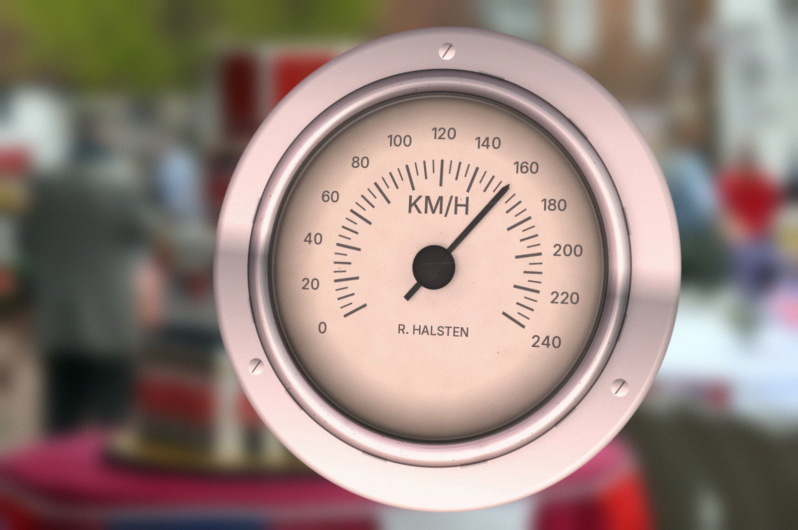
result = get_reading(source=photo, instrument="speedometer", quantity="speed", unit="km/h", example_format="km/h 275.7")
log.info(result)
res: km/h 160
